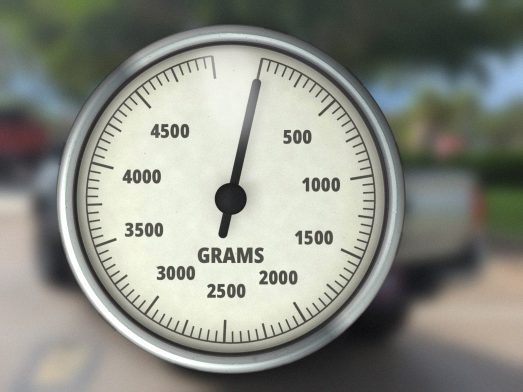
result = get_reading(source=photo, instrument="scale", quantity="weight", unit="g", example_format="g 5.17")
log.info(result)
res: g 0
